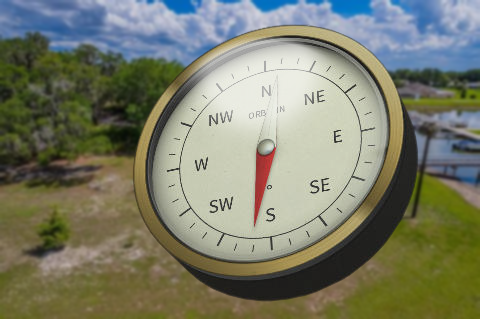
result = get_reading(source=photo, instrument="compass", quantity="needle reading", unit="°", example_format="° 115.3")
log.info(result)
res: ° 190
